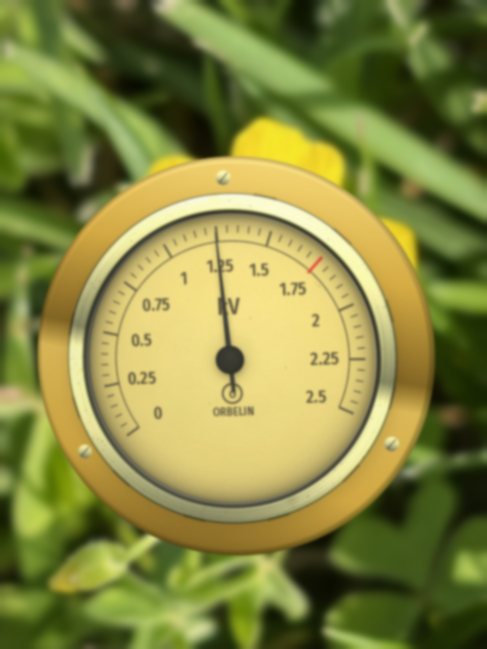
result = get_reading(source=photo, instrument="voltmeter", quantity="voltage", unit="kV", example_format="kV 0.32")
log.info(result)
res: kV 1.25
